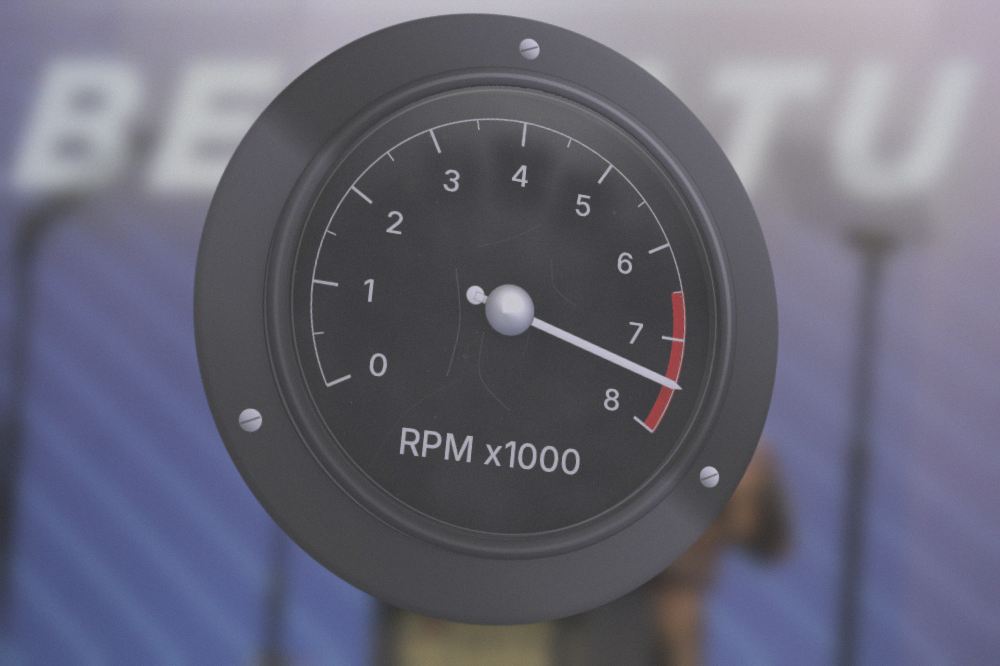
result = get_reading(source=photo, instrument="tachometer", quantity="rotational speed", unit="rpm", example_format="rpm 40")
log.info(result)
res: rpm 7500
